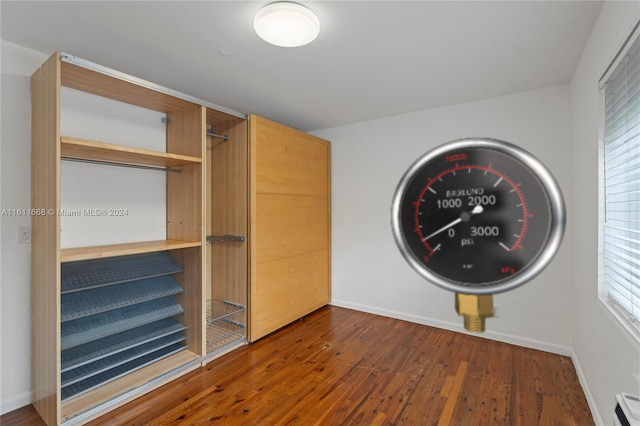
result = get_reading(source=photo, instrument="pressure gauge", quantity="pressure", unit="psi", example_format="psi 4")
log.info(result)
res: psi 200
